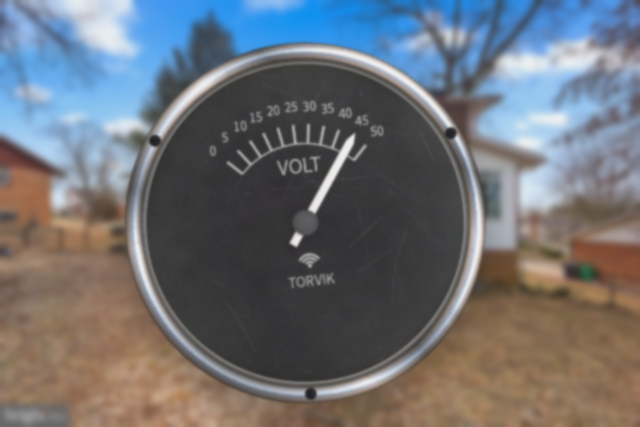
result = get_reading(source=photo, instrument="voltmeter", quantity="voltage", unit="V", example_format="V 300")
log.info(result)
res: V 45
